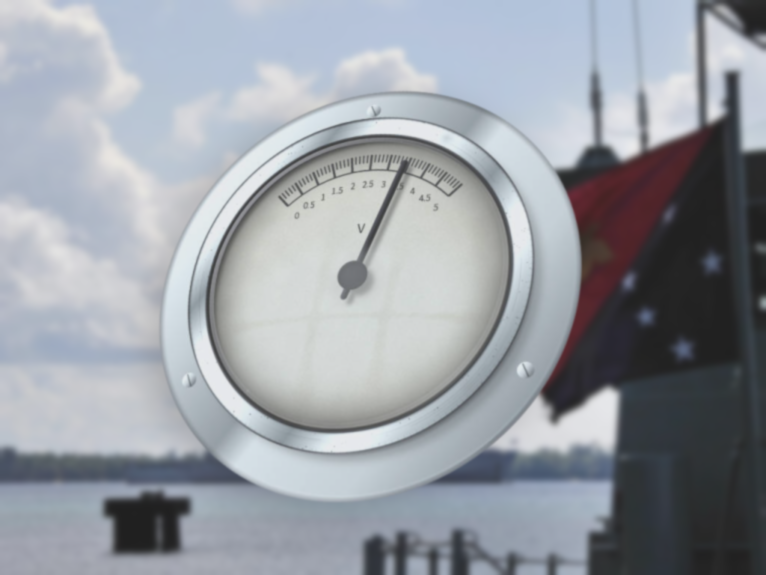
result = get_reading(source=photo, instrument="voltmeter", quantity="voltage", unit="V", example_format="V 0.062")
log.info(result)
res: V 3.5
